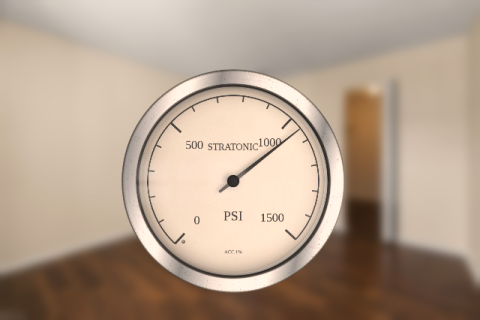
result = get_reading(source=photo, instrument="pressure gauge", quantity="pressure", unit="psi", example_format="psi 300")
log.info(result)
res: psi 1050
